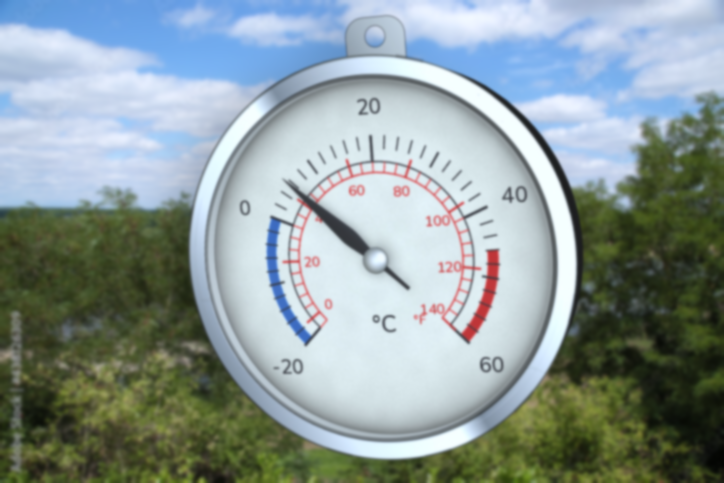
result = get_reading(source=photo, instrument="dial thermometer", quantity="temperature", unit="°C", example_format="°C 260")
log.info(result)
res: °C 6
